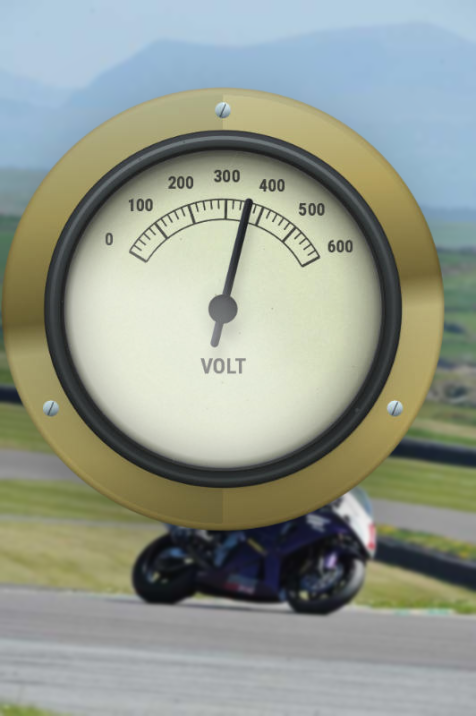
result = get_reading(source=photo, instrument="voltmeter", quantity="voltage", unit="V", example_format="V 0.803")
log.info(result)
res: V 360
